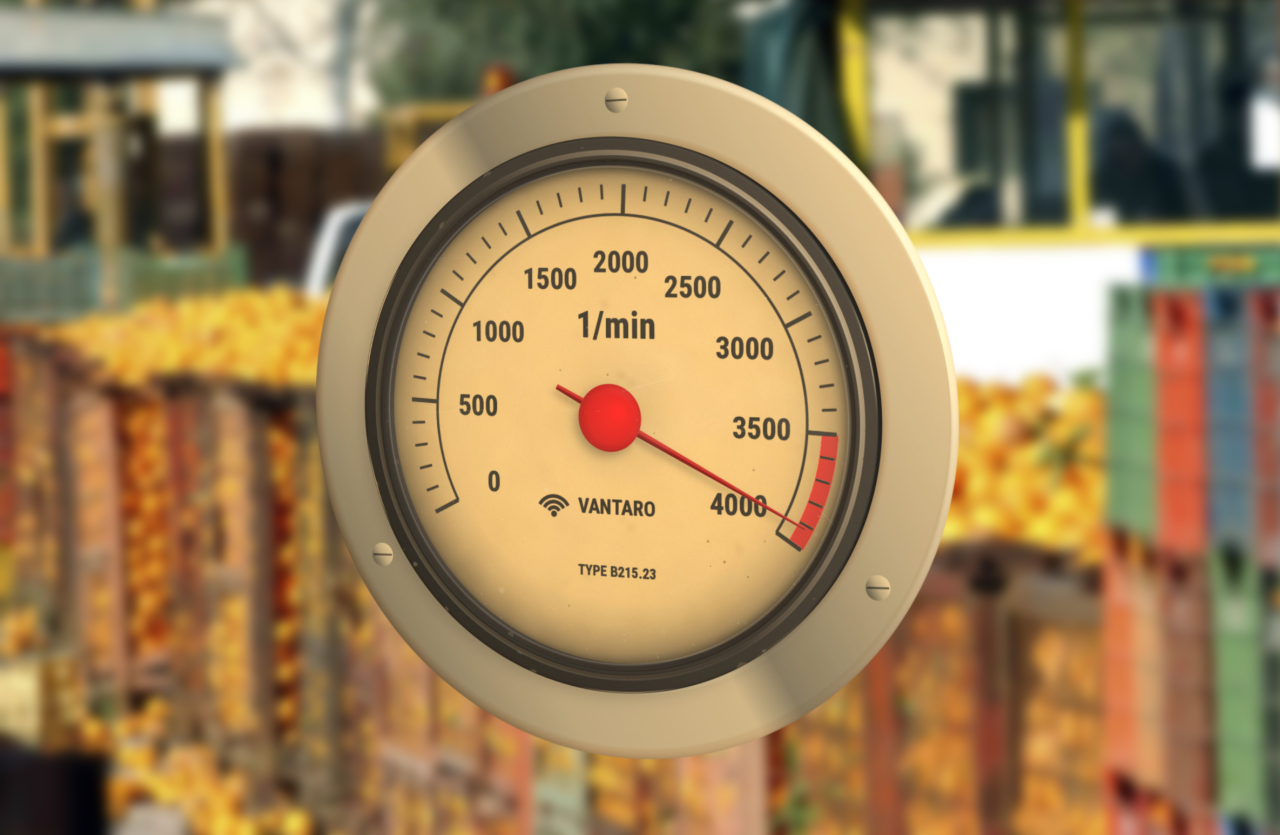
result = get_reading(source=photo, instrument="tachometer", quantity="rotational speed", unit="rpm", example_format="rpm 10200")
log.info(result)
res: rpm 3900
